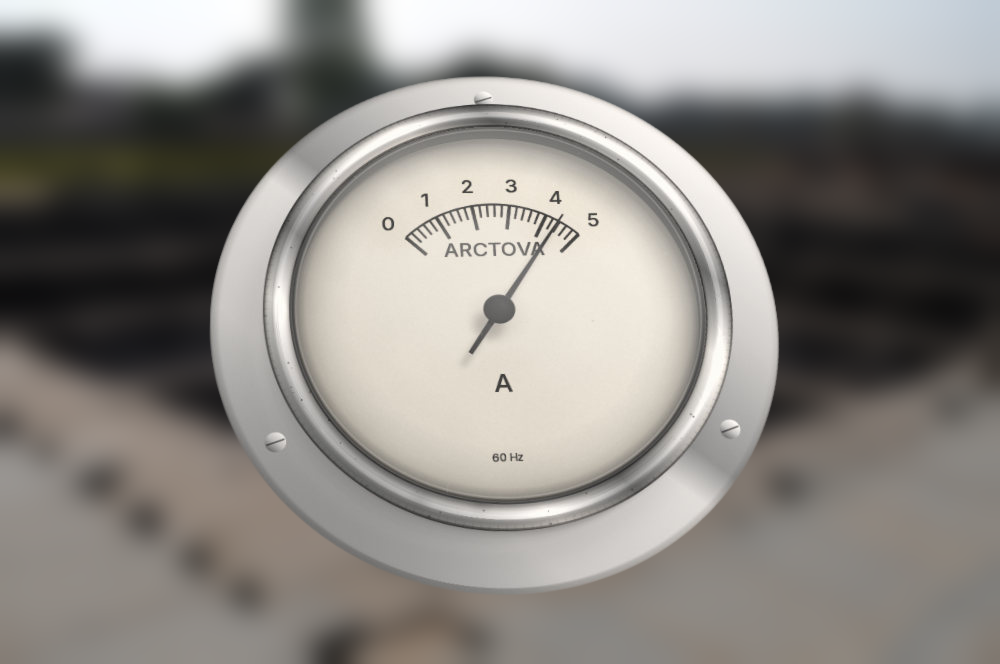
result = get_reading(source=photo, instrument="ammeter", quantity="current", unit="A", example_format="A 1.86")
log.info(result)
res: A 4.4
